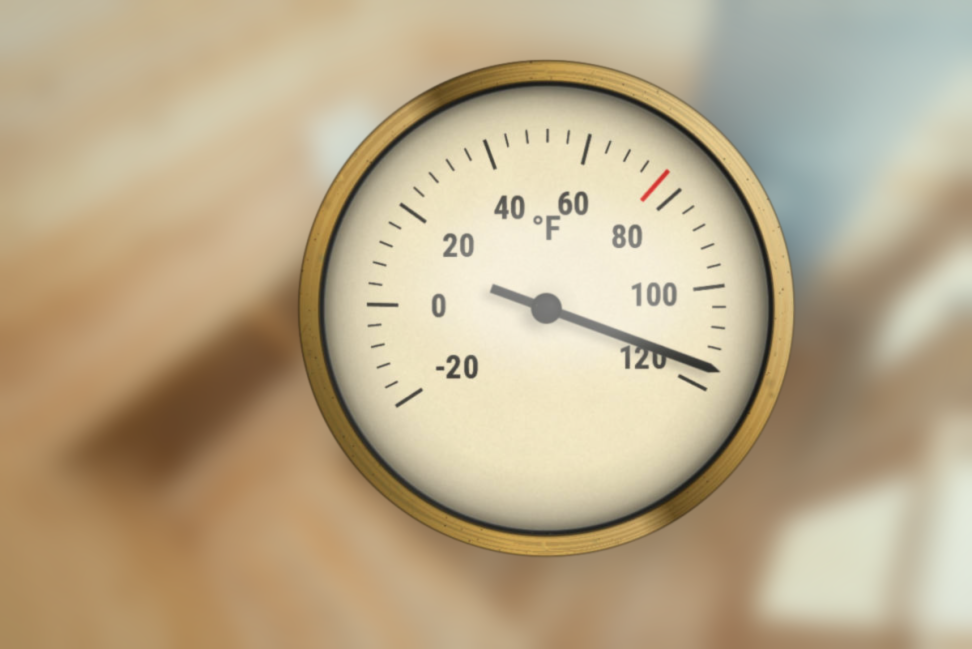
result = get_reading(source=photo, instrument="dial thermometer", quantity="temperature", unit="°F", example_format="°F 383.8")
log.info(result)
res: °F 116
